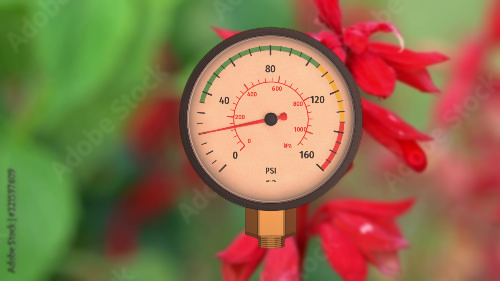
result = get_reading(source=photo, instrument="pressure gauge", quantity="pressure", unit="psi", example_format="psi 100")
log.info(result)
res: psi 20
